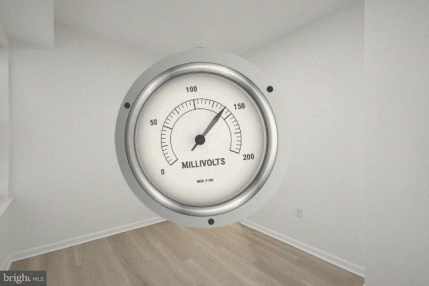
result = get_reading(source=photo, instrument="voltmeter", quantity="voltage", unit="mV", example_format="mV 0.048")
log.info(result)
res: mV 140
